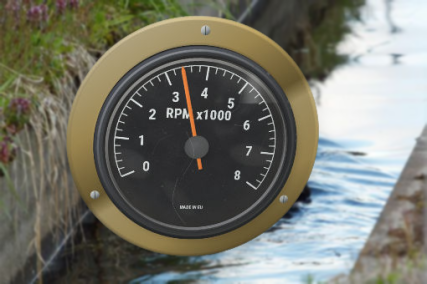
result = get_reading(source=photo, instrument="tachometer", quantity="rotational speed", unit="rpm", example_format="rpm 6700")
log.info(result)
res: rpm 3400
